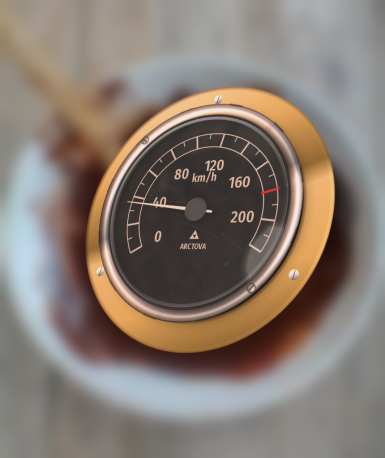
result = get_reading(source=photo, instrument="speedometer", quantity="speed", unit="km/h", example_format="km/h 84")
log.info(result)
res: km/h 35
